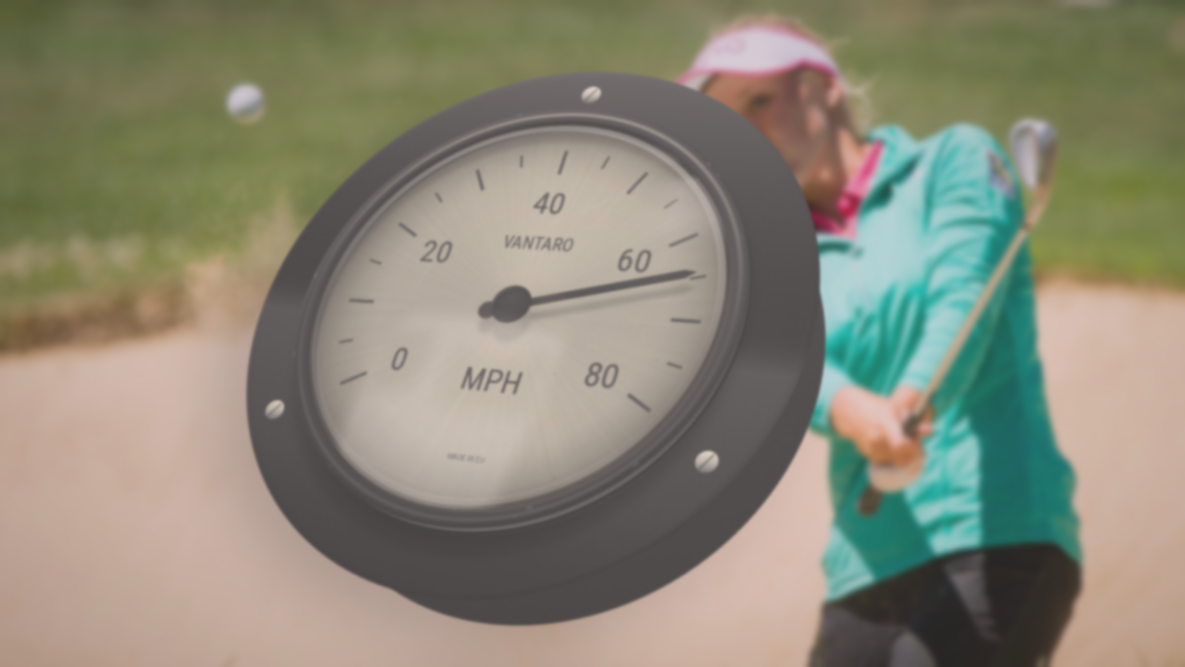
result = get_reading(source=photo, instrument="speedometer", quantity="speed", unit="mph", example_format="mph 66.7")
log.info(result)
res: mph 65
